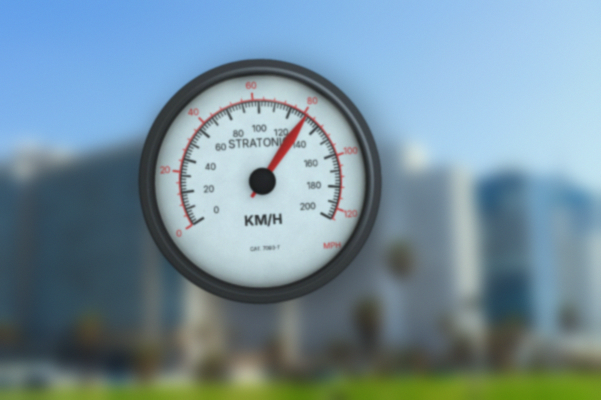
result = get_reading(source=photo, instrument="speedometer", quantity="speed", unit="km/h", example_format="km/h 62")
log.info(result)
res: km/h 130
